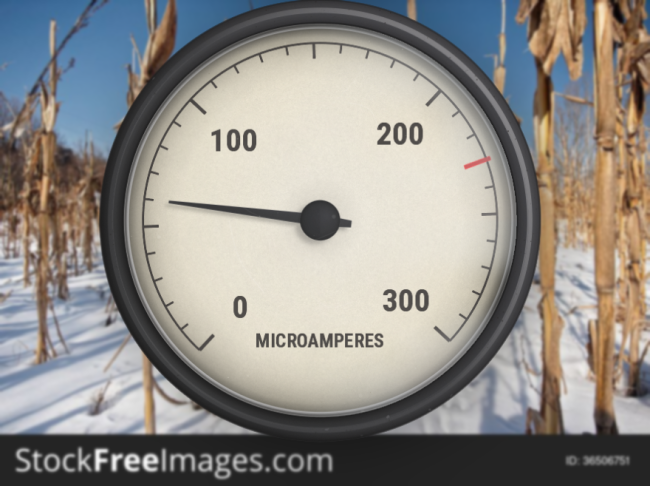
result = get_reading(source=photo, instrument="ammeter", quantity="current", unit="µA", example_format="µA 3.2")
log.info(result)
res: µA 60
